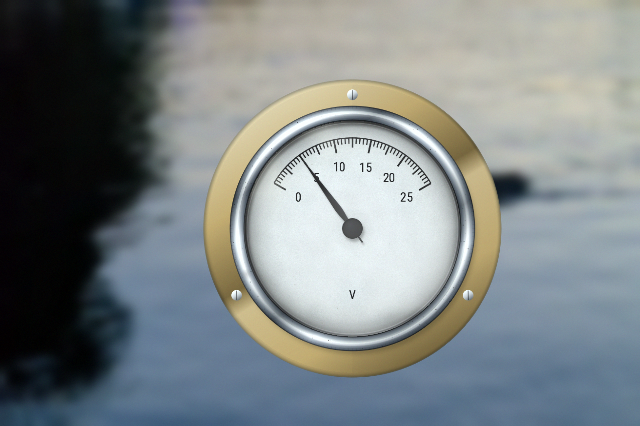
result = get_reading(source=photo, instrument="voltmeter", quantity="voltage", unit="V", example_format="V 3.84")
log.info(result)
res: V 5
